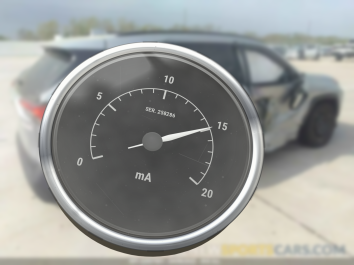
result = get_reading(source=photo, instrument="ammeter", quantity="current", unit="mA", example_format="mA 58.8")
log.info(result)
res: mA 15
